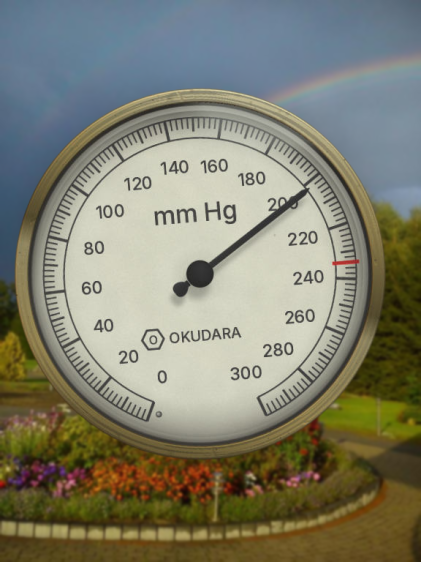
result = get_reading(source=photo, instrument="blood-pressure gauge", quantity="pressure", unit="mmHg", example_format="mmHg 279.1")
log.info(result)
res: mmHg 202
